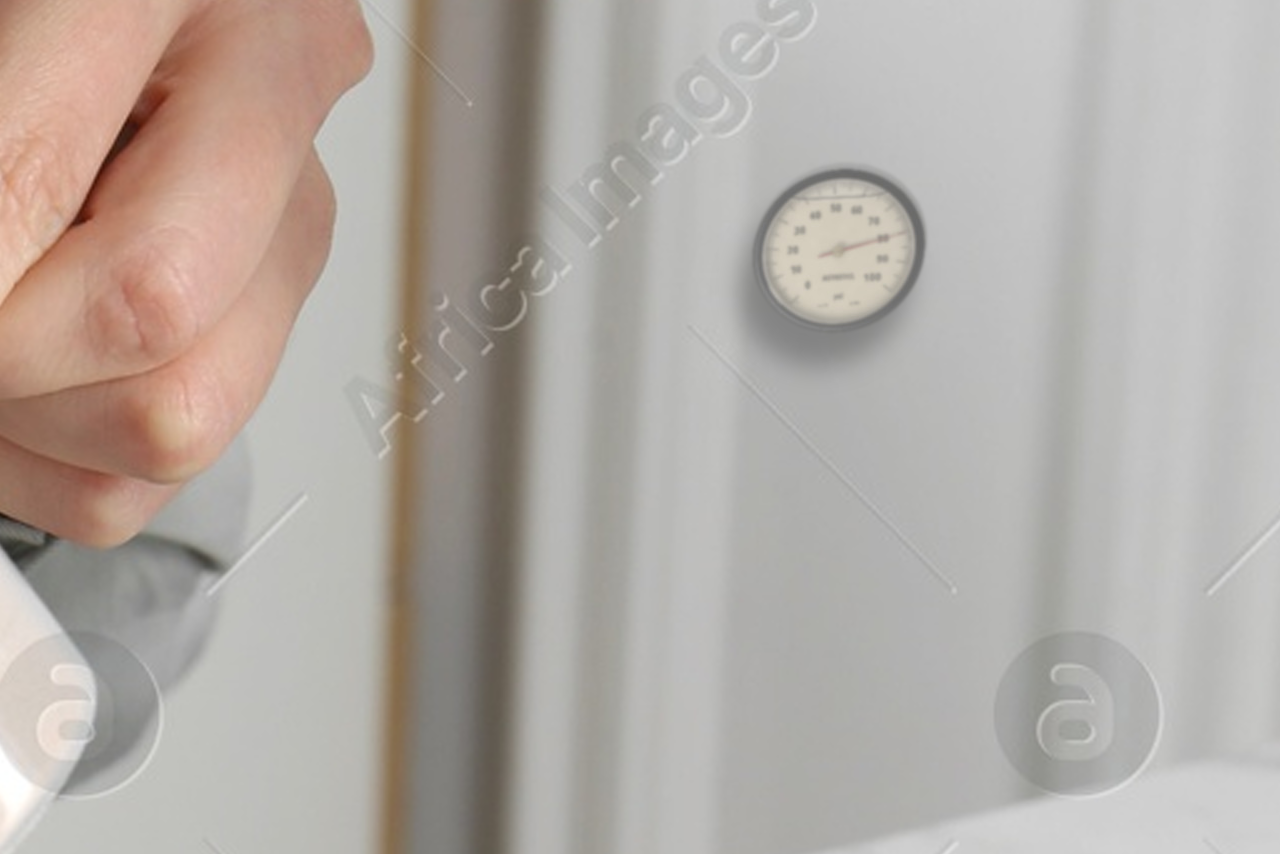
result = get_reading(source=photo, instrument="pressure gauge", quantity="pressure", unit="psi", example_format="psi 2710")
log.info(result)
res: psi 80
